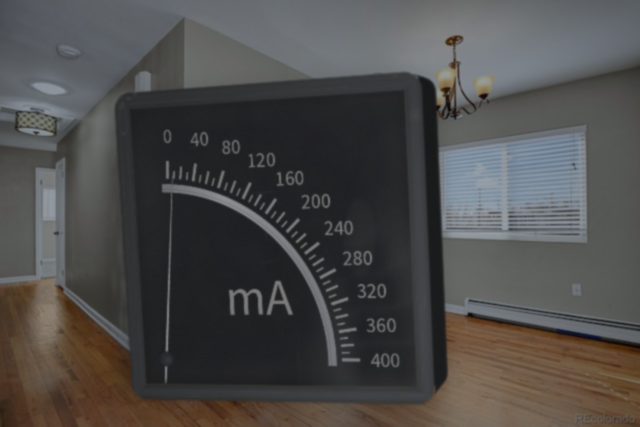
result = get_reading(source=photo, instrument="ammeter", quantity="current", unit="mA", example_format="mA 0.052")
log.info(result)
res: mA 10
